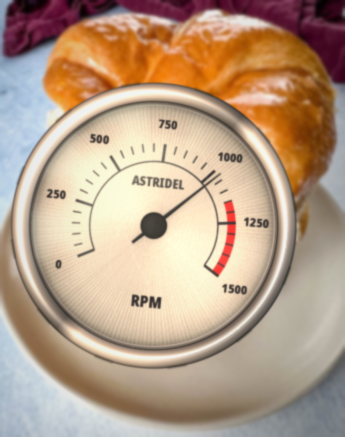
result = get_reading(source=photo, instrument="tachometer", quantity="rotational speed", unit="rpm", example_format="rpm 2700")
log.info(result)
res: rpm 1025
